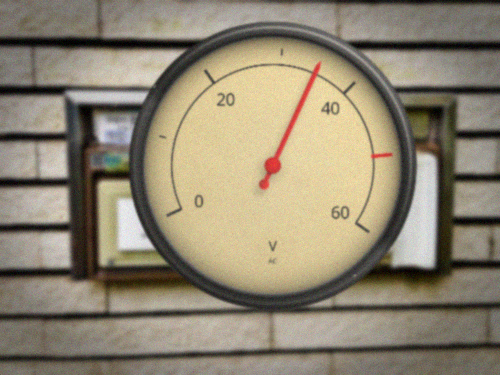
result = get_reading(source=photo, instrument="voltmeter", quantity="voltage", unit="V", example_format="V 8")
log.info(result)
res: V 35
